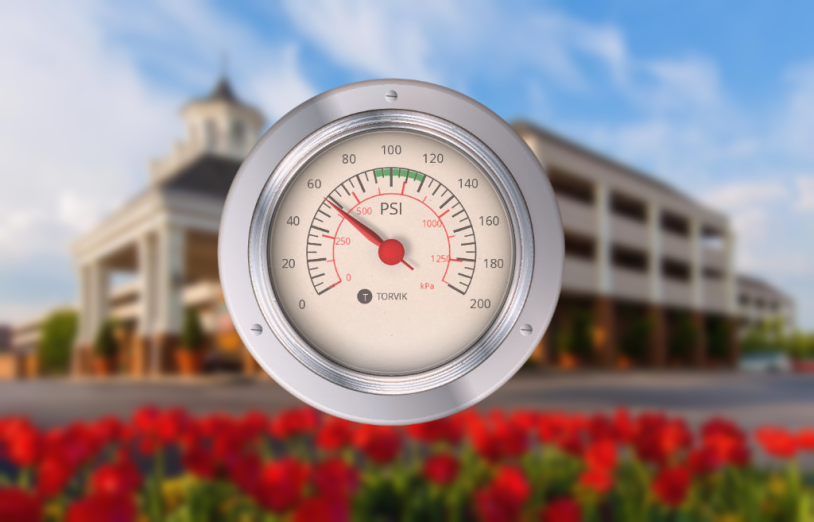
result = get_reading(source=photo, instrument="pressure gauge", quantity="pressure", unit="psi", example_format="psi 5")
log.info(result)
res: psi 57.5
